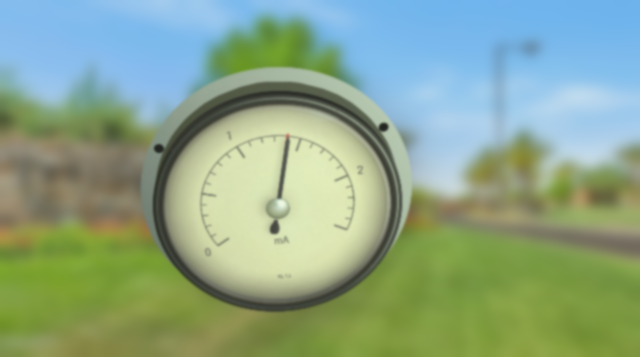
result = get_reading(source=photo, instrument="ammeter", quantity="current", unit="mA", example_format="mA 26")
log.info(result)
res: mA 1.4
